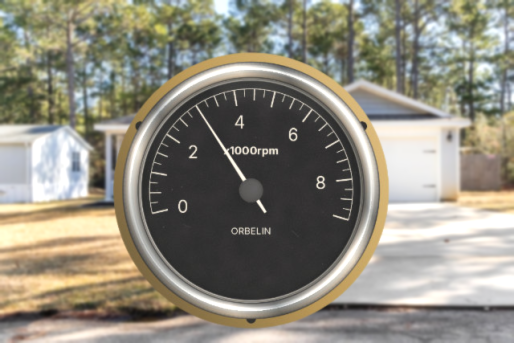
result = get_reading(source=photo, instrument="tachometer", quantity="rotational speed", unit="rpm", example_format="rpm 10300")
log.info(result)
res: rpm 3000
